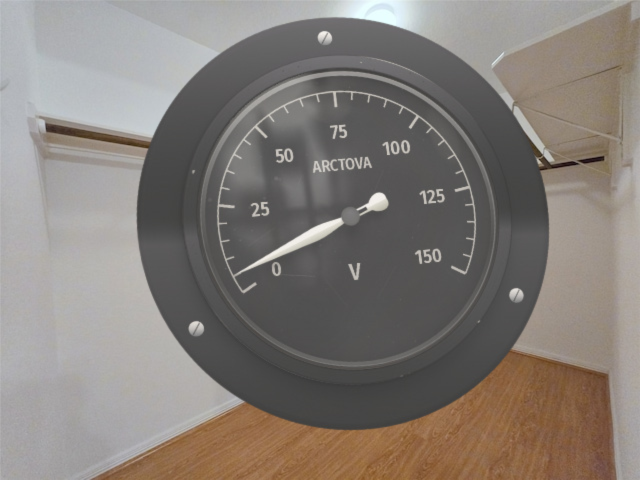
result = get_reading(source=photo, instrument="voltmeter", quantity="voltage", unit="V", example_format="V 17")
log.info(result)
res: V 5
